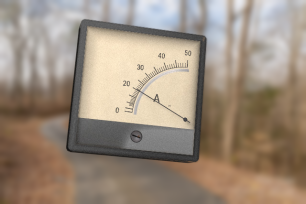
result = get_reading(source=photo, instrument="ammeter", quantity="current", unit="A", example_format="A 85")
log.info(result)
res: A 20
